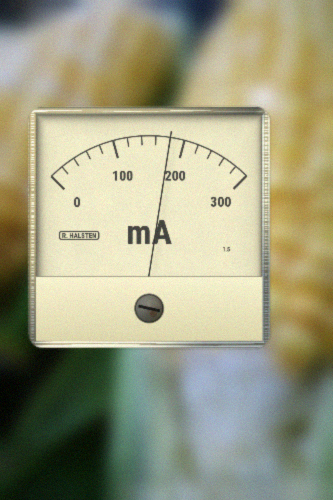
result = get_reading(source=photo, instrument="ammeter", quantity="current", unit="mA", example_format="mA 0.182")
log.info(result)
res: mA 180
